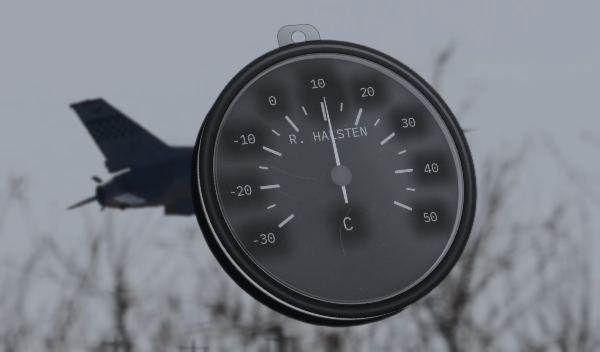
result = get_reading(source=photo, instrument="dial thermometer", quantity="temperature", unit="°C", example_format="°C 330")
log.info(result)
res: °C 10
